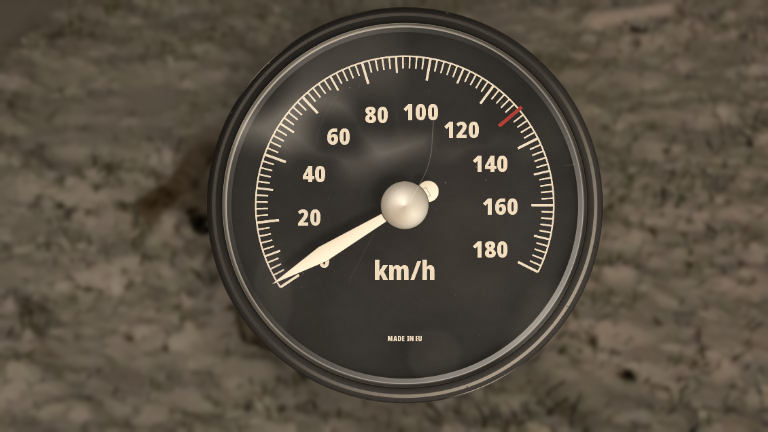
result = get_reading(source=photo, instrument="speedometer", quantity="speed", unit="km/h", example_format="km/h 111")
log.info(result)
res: km/h 2
